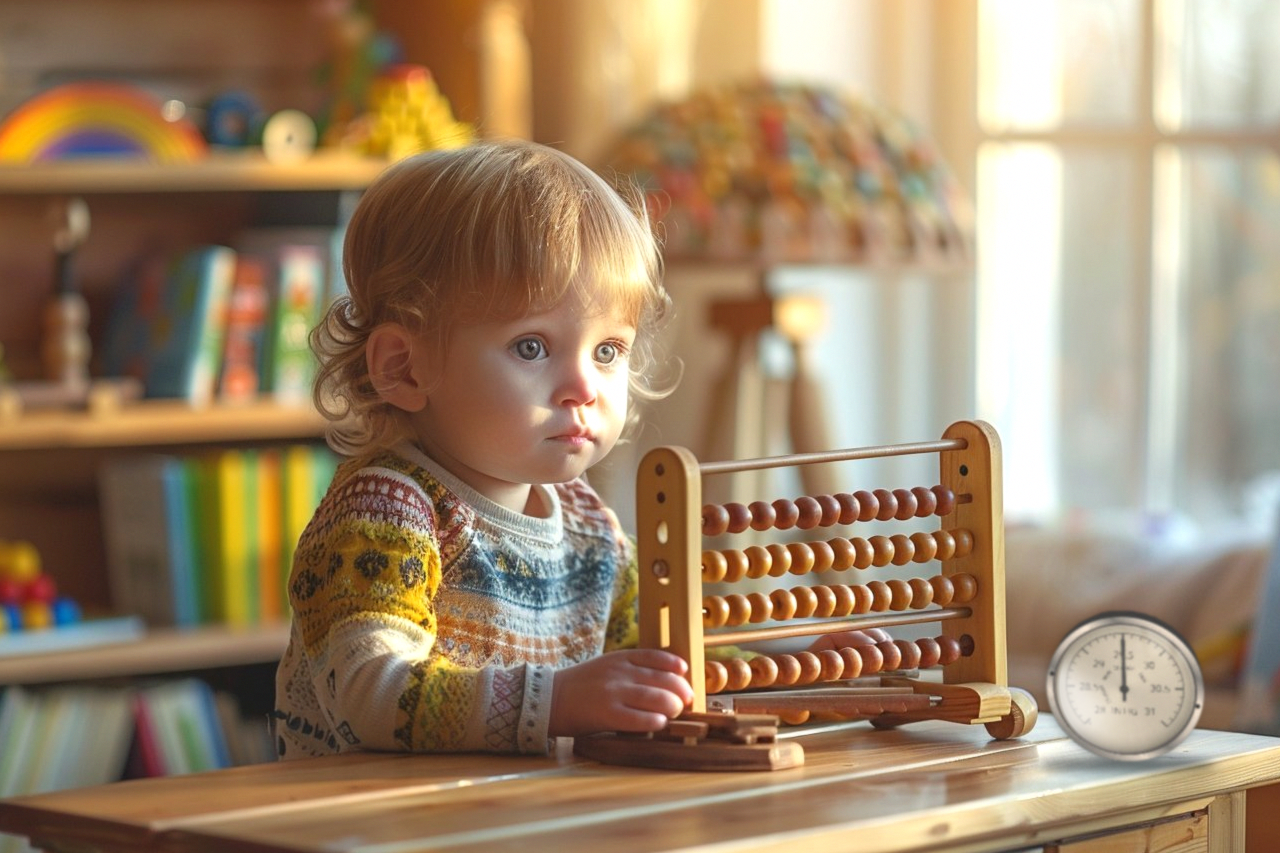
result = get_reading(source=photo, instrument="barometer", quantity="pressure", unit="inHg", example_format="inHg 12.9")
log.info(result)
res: inHg 29.5
